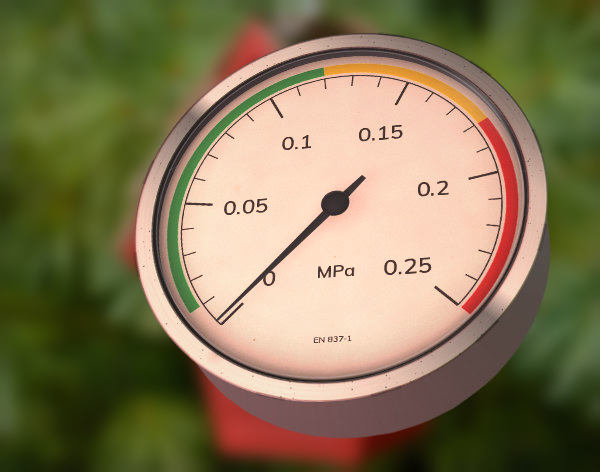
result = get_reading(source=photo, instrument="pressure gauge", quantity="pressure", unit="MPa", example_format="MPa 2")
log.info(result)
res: MPa 0
